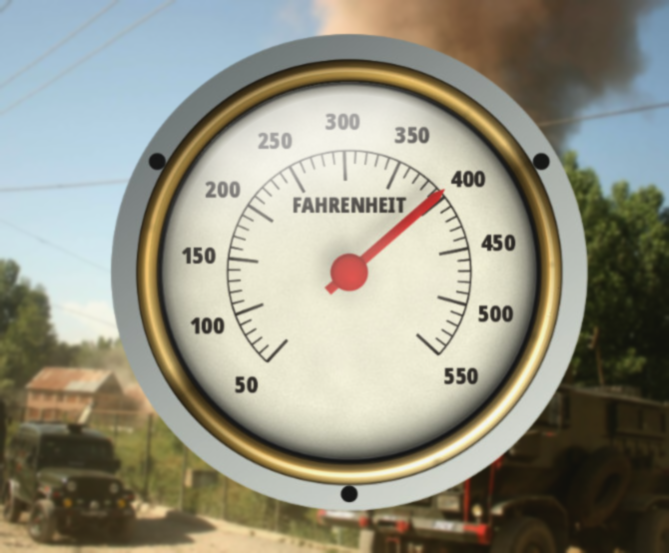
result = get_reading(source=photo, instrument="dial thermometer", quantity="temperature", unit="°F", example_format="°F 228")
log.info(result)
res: °F 395
